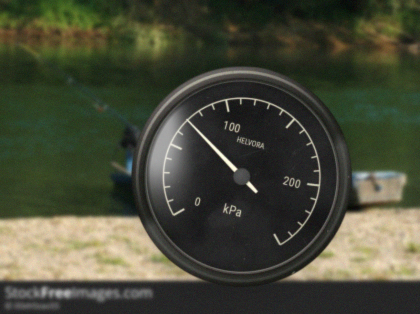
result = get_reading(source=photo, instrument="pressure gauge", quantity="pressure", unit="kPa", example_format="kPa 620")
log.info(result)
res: kPa 70
